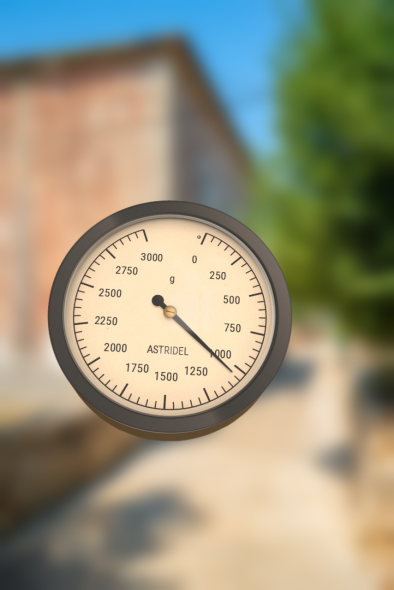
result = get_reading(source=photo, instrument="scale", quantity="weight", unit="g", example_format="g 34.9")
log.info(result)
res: g 1050
